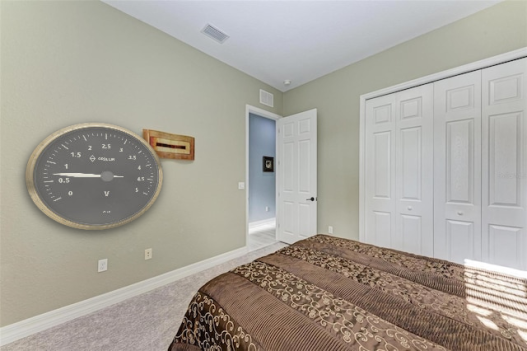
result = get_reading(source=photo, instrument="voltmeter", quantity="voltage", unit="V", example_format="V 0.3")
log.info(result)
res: V 0.7
